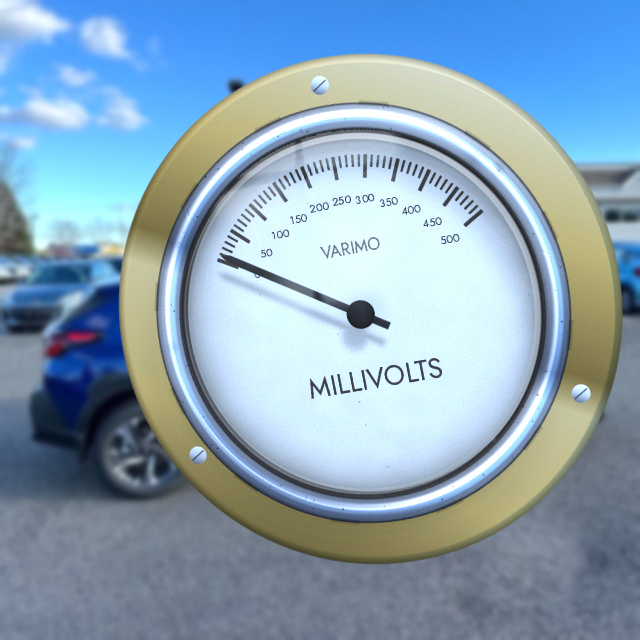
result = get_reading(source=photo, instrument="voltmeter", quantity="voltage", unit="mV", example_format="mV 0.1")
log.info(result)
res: mV 10
